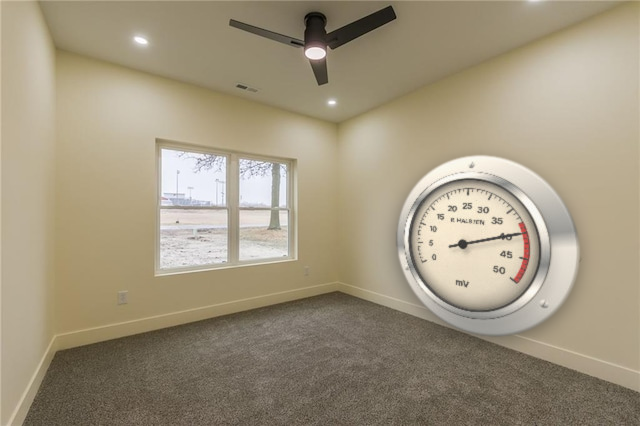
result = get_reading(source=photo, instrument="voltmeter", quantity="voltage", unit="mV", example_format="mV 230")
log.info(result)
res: mV 40
